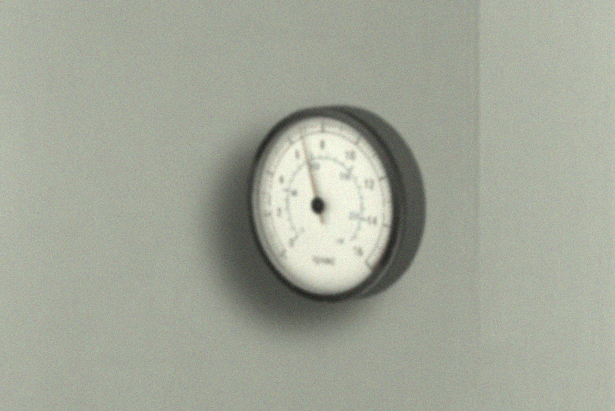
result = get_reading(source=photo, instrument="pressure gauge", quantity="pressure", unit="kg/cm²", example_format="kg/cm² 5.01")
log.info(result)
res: kg/cm² 7
